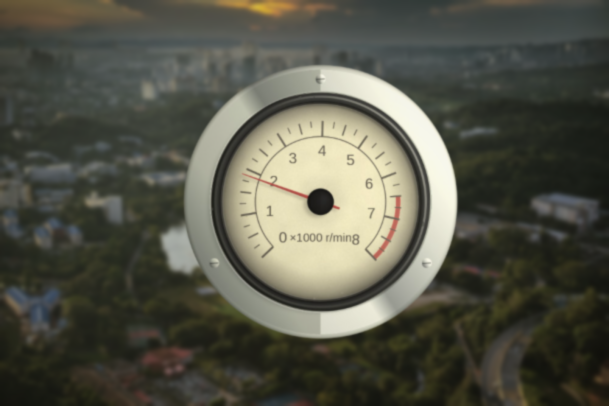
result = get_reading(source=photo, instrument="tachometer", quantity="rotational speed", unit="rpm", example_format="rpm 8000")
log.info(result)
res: rpm 1875
